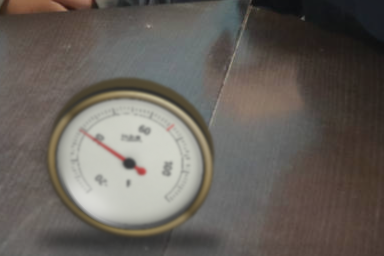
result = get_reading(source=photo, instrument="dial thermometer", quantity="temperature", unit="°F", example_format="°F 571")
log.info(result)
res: °F 20
